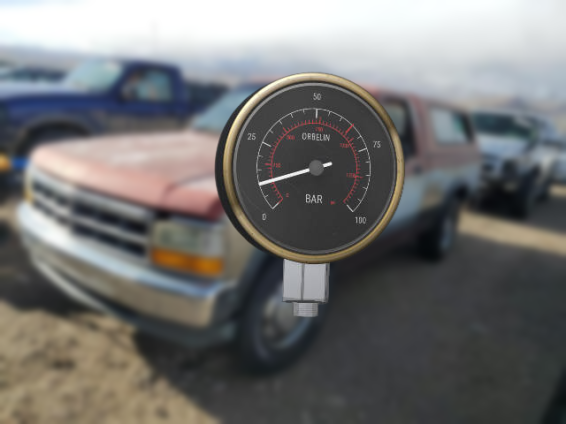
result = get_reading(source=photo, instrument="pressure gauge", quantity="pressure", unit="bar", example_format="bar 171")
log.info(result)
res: bar 10
